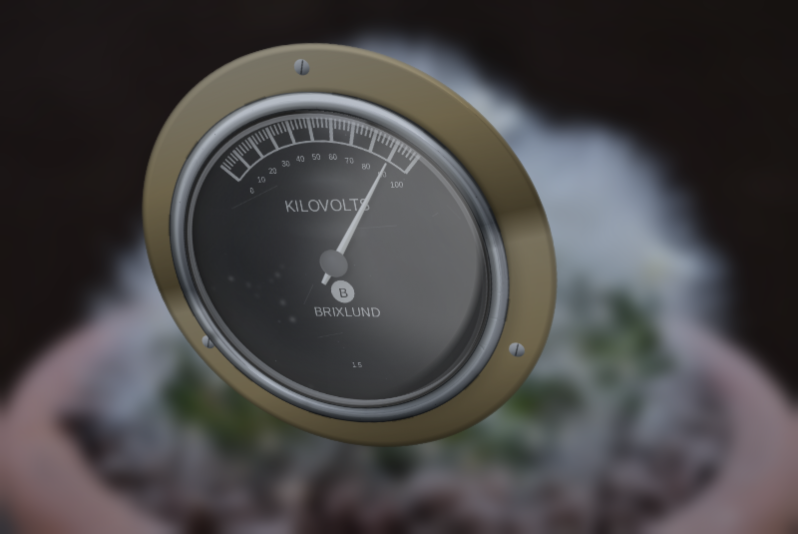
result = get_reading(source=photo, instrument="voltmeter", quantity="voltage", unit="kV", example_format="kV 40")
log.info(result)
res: kV 90
